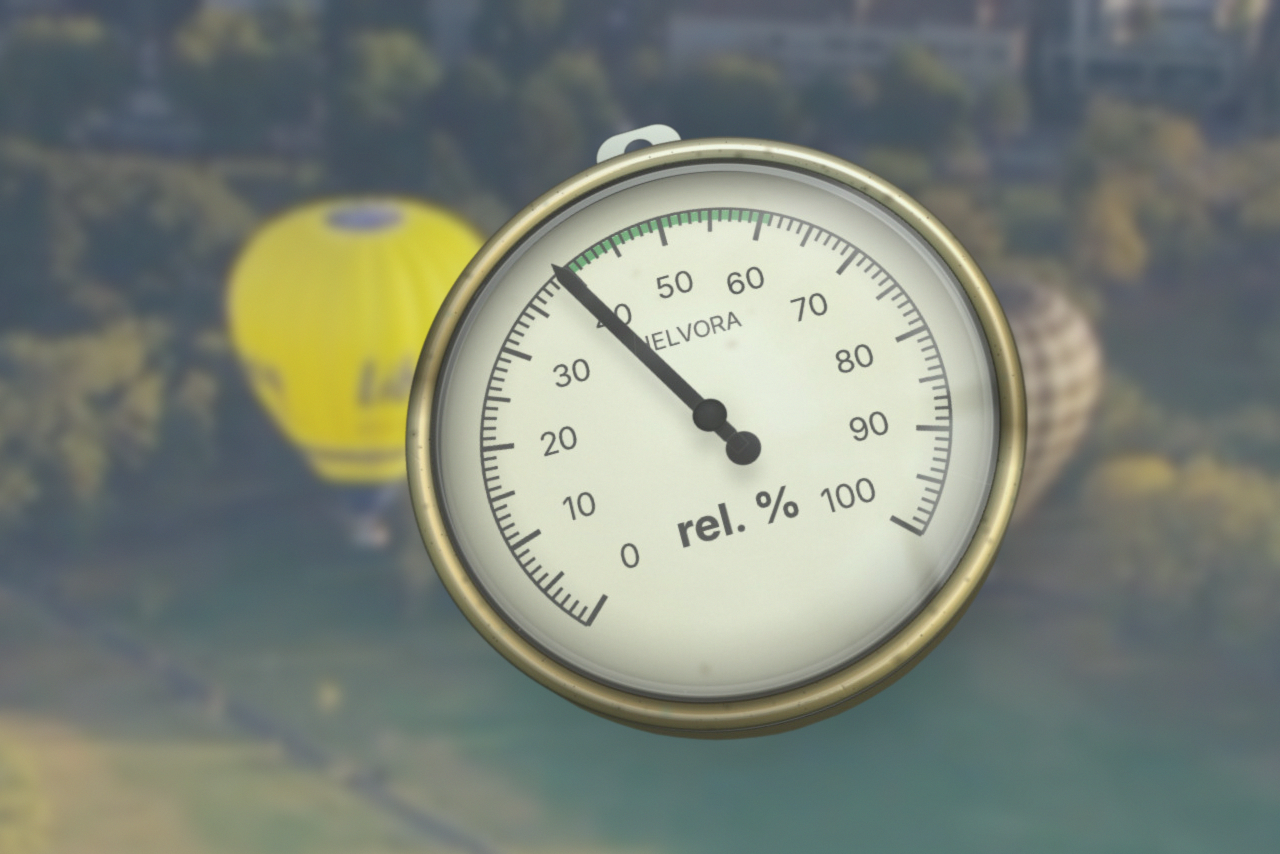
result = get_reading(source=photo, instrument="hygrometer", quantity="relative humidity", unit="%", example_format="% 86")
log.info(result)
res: % 39
